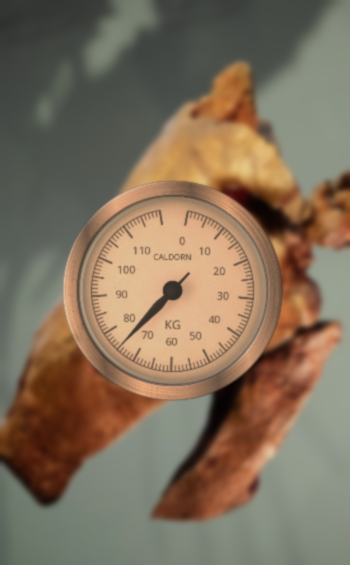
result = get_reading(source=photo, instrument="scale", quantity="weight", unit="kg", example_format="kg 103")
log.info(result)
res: kg 75
